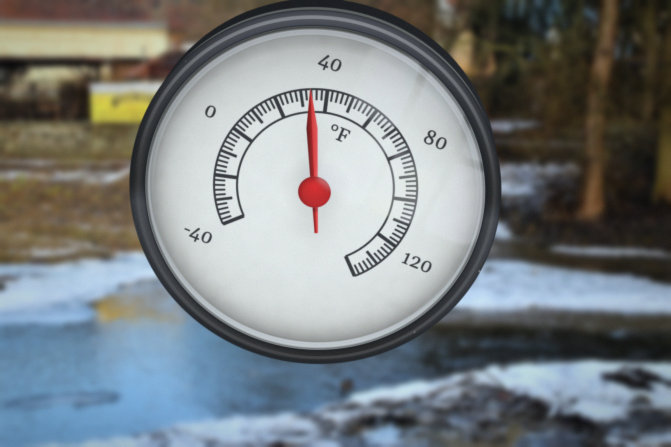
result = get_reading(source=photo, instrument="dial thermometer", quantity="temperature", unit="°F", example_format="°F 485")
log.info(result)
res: °F 34
